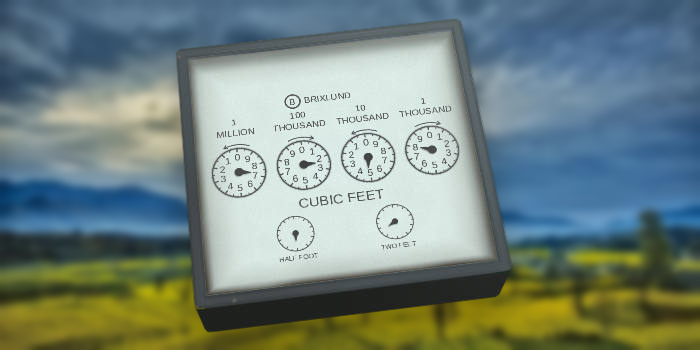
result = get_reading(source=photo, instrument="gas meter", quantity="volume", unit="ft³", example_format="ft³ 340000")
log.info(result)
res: ft³ 724800
